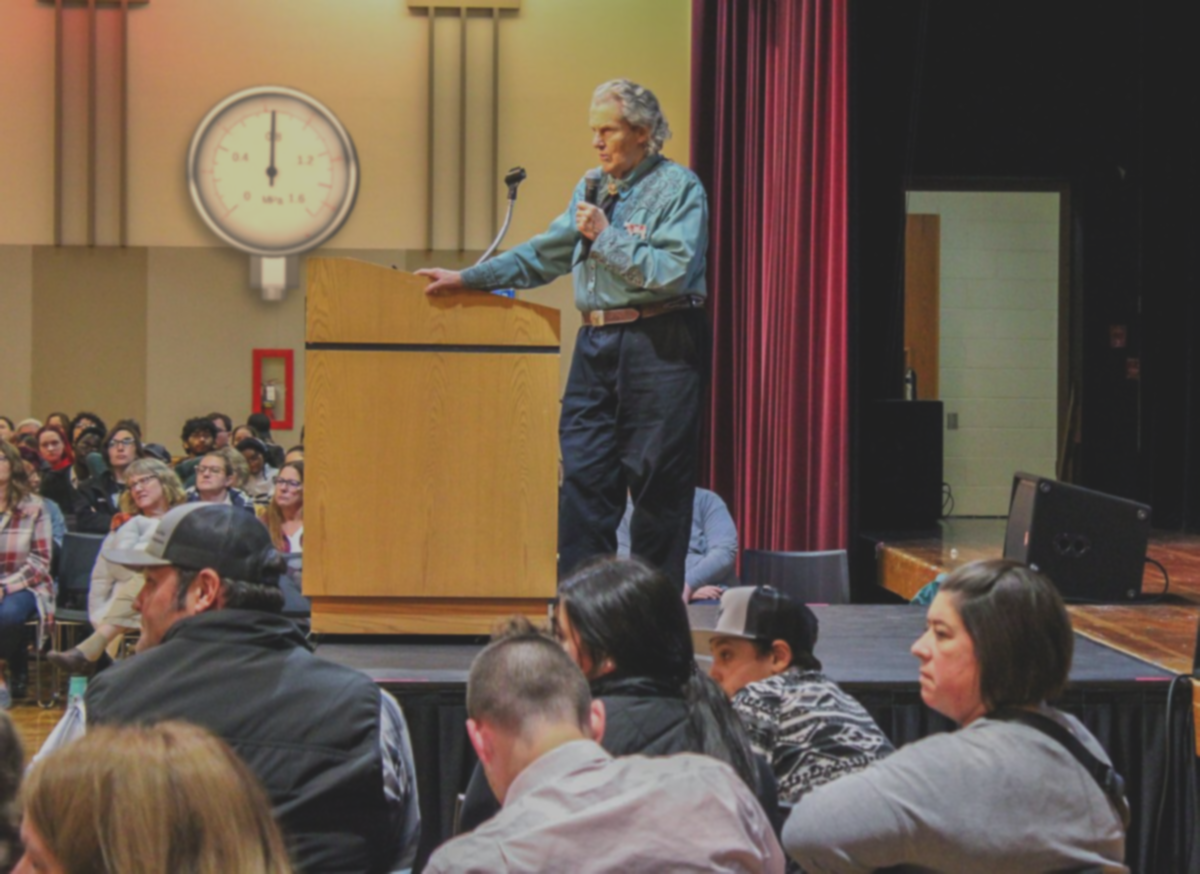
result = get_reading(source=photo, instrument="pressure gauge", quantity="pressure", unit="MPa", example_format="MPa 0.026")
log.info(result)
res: MPa 0.8
